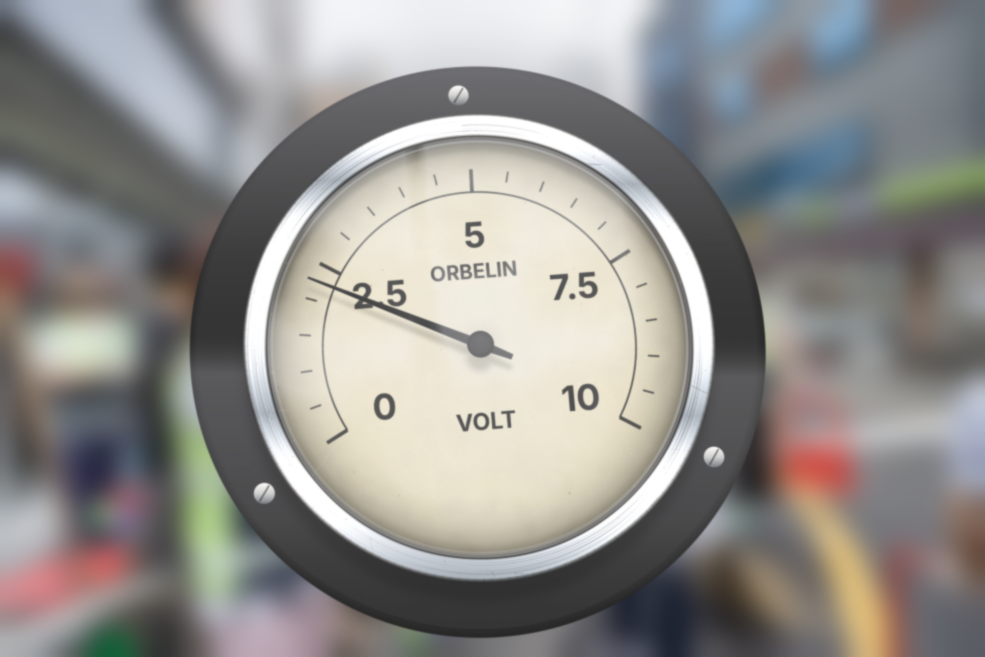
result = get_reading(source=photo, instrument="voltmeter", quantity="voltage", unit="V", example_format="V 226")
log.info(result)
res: V 2.25
